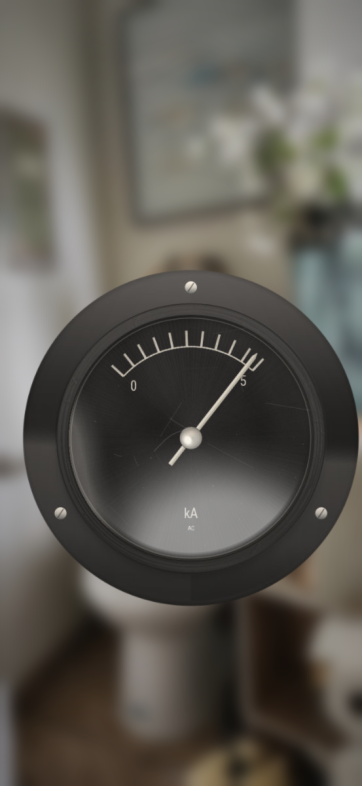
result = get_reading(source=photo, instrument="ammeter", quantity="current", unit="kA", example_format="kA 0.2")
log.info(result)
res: kA 4.75
